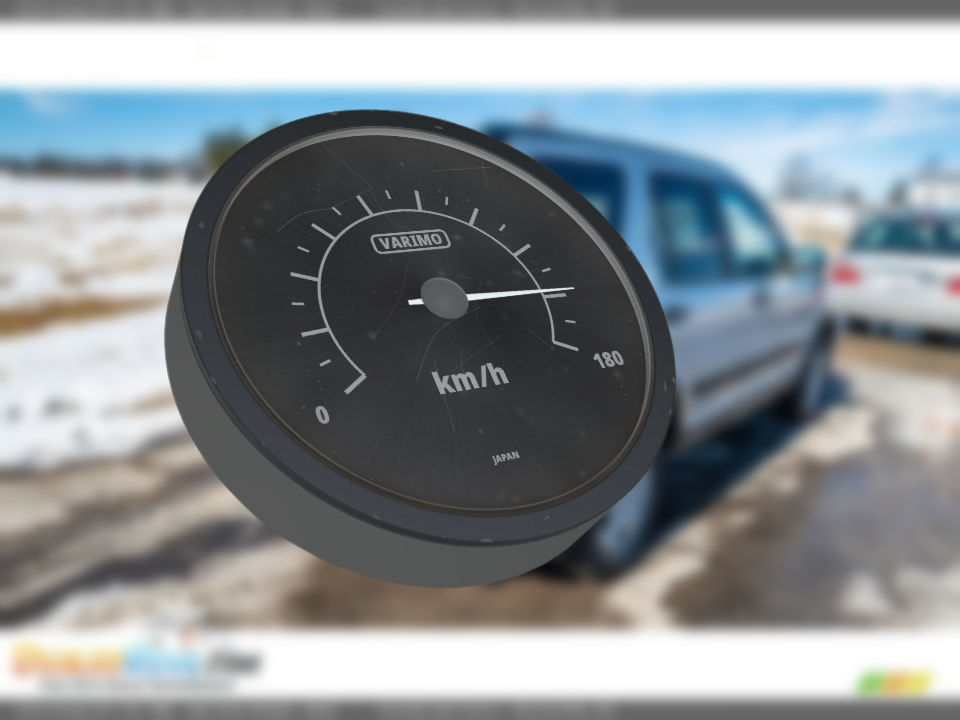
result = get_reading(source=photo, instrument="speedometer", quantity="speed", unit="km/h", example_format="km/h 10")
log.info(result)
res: km/h 160
